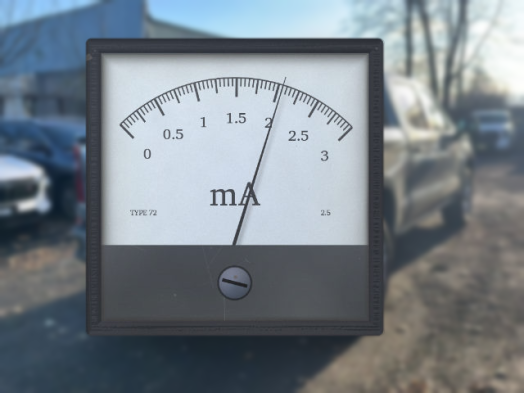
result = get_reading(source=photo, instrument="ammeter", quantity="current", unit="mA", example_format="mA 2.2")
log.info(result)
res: mA 2.05
